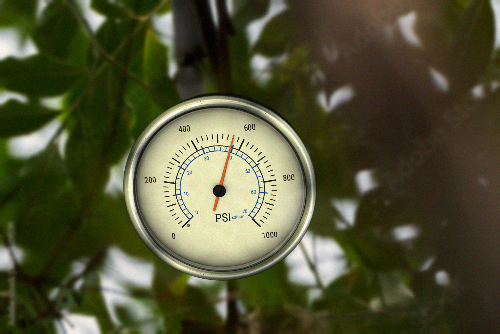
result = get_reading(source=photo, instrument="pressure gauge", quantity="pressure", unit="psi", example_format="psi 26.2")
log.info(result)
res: psi 560
